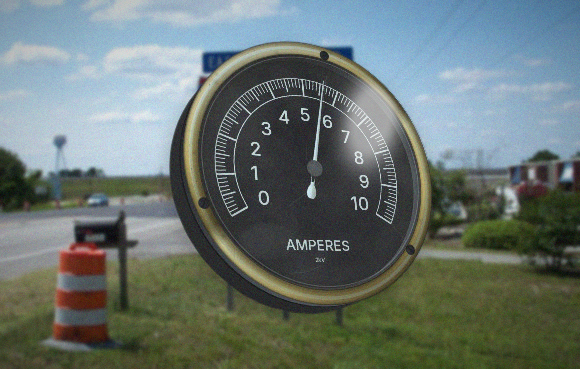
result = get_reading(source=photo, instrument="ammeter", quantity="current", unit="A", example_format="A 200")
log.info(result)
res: A 5.5
